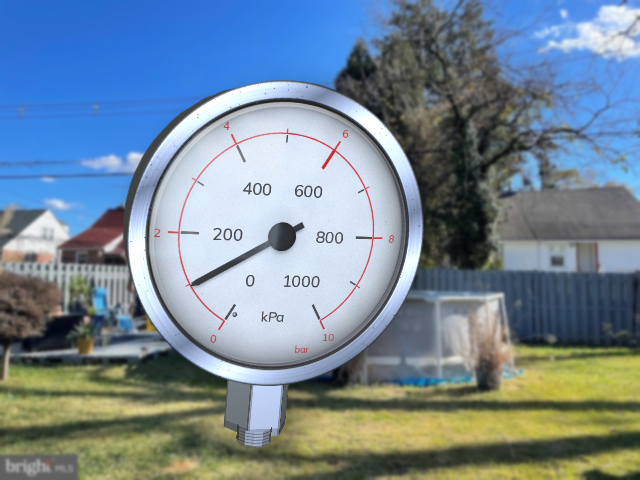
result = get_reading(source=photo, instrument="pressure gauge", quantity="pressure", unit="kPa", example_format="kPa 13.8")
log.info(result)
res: kPa 100
